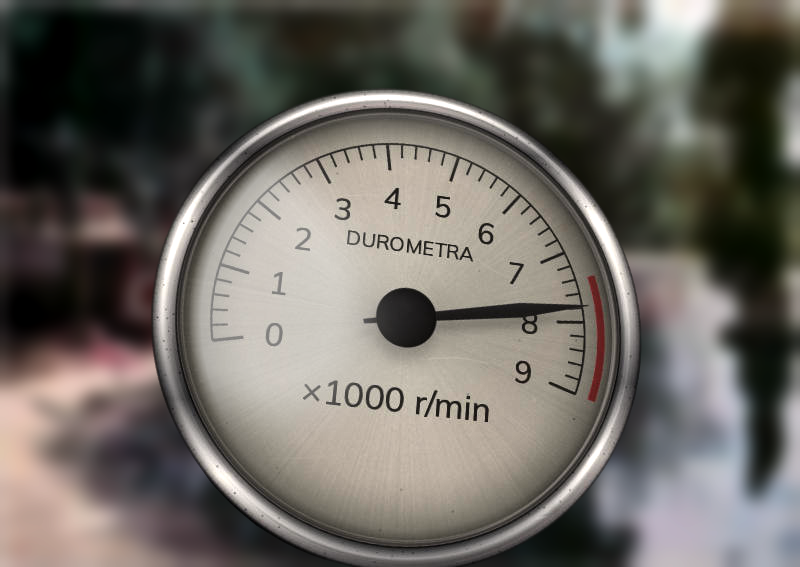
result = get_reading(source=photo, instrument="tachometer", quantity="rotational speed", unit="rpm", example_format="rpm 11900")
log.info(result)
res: rpm 7800
